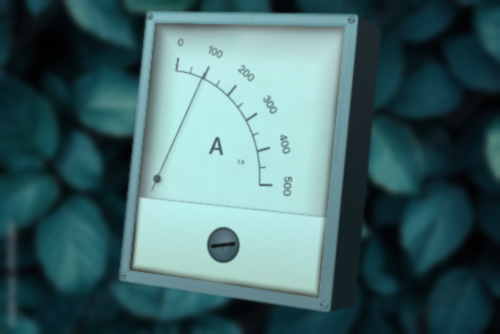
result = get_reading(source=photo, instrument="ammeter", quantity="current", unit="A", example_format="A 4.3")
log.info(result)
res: A 100
